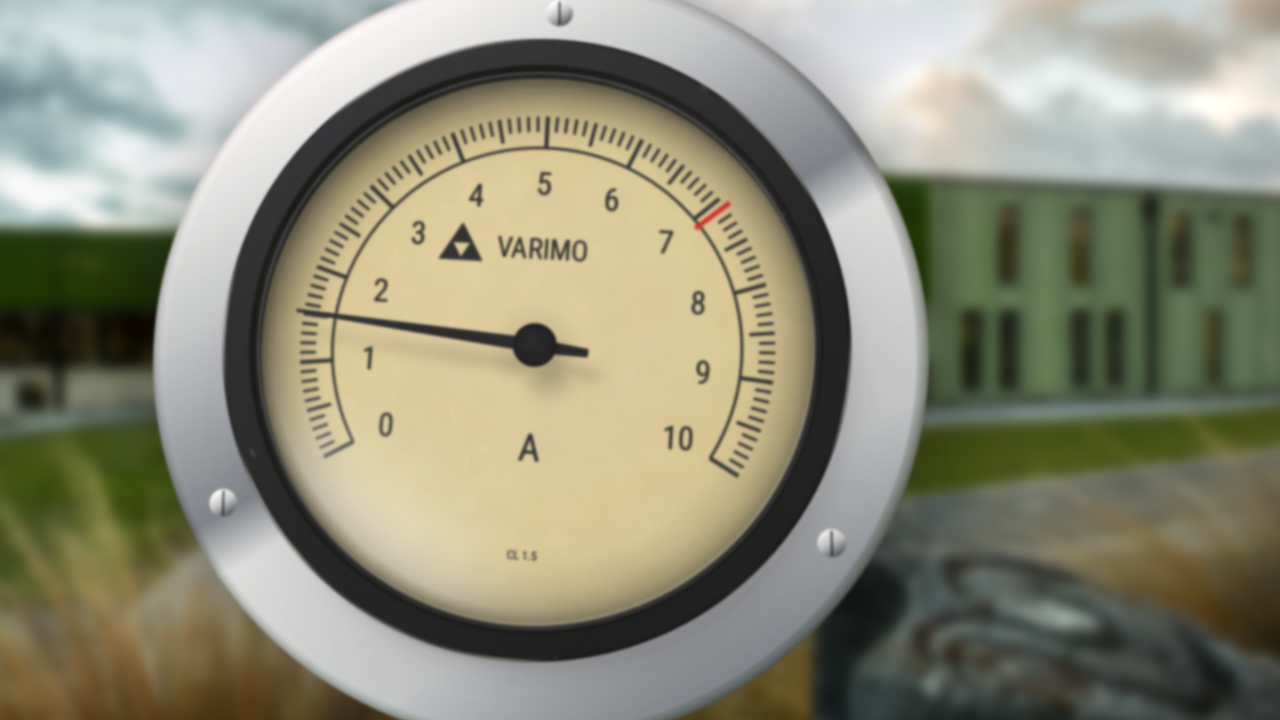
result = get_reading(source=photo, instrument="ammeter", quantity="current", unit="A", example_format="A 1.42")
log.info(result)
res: A 1.5
